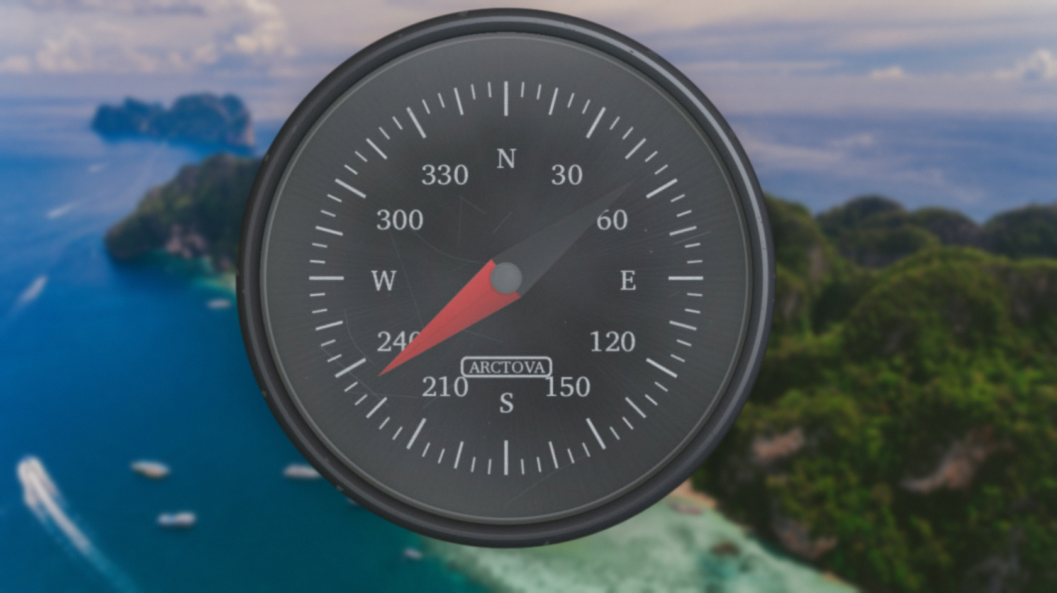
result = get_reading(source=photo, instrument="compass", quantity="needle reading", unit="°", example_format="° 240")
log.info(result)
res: ° 232.5
